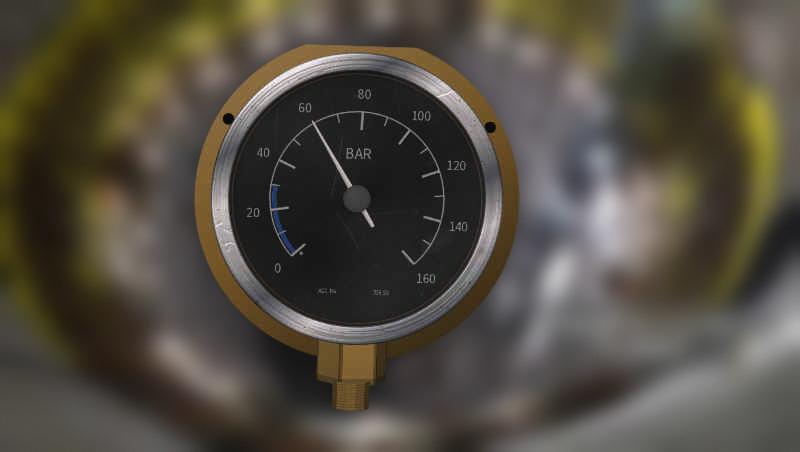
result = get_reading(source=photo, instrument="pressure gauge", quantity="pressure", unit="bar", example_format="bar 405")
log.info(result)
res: bar 60
